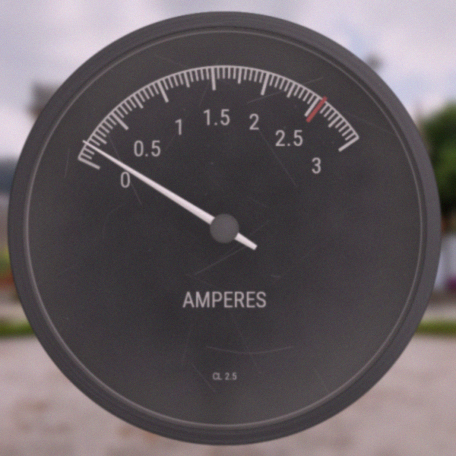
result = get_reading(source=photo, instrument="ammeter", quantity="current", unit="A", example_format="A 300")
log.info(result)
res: A 0.15
